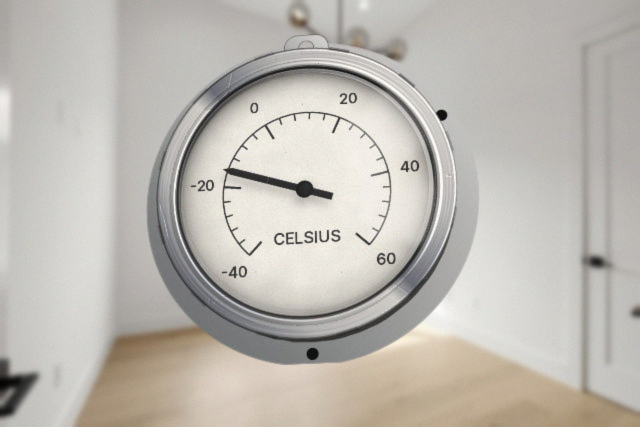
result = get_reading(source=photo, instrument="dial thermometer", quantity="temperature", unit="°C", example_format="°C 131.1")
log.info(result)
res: °C -16
